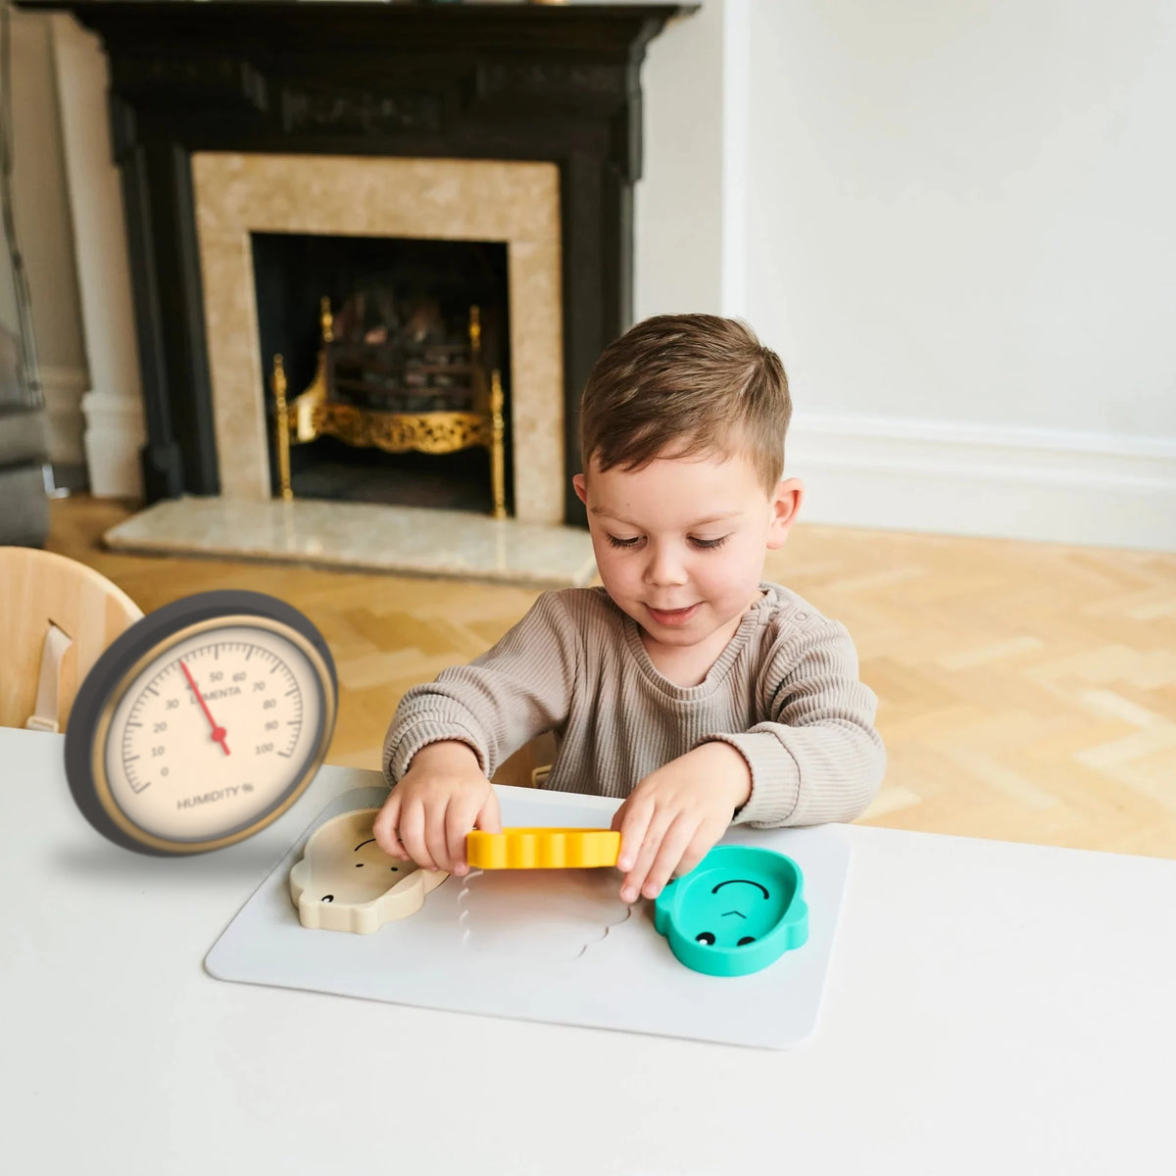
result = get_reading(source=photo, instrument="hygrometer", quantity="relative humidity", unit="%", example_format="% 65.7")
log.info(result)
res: % 40
